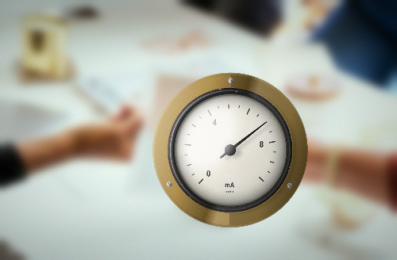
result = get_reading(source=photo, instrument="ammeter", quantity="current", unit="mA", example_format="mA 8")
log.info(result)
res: mA 7
